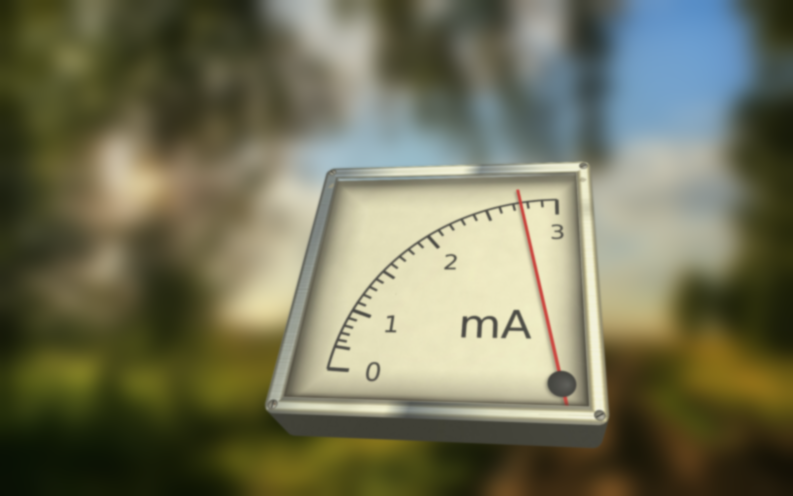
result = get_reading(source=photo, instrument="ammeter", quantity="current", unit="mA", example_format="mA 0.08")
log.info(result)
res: mA 2.75
